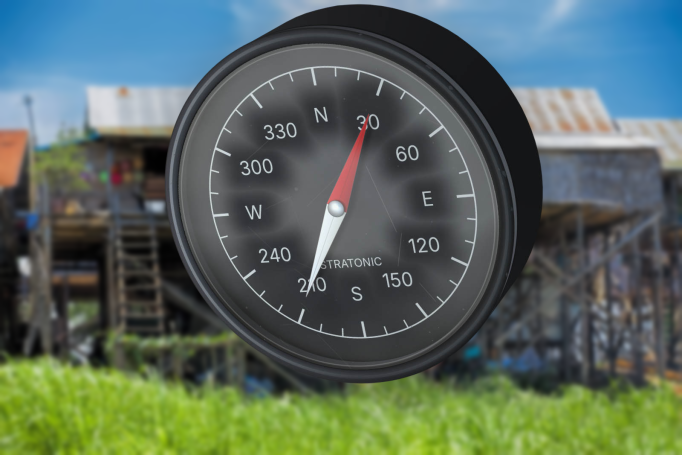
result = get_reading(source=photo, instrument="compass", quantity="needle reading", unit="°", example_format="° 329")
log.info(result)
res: ° 30
